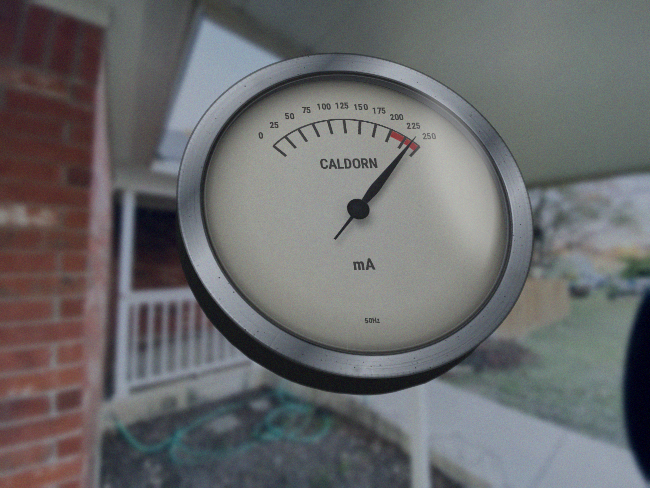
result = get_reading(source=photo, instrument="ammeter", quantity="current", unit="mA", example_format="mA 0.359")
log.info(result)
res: mA 237.5
